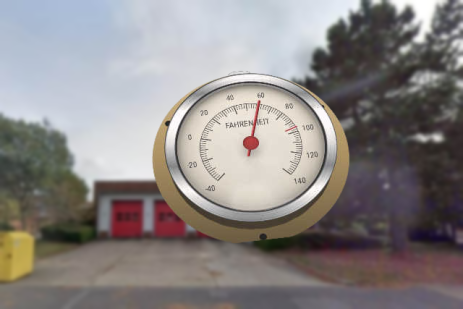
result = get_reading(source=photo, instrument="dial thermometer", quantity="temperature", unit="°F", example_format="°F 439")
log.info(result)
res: °F 60
